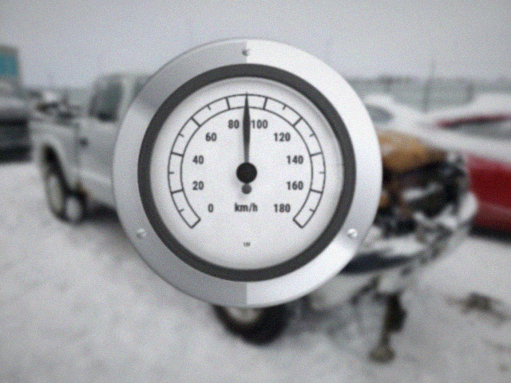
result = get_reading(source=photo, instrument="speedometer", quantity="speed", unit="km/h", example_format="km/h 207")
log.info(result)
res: km/h 90
